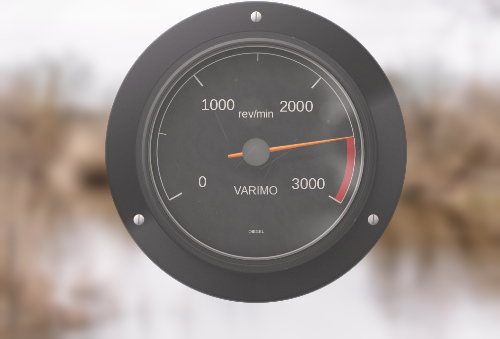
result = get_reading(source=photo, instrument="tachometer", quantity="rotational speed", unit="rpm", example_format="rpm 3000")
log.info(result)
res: rpm 2500
